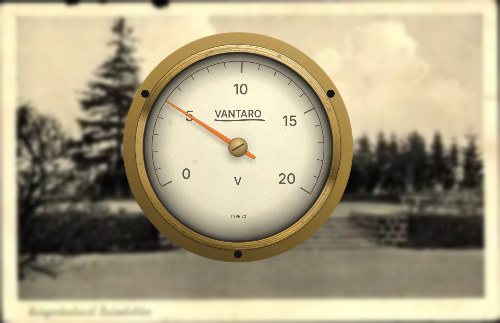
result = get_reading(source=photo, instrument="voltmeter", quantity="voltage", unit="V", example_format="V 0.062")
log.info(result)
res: V 5
